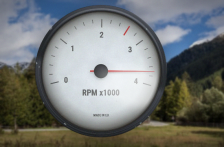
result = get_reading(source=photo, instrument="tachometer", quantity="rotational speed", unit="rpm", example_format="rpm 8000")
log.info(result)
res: rpm 3700
